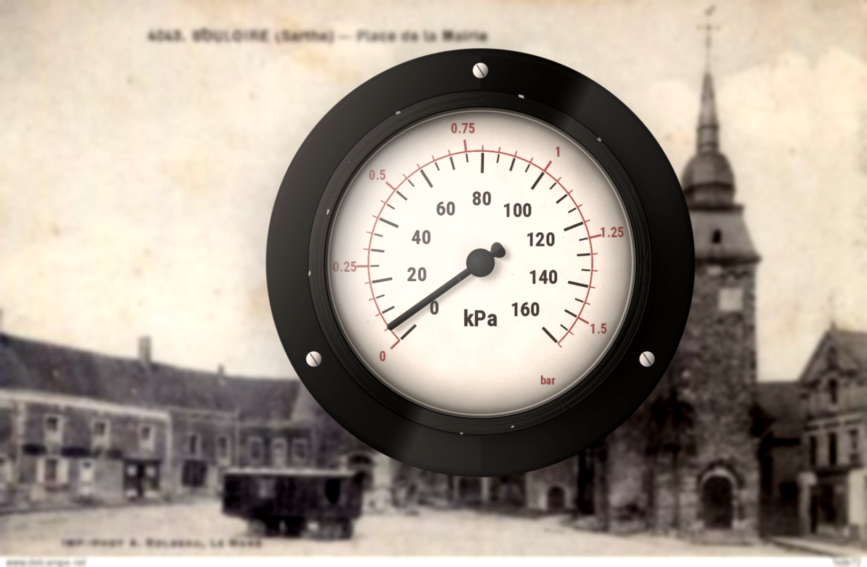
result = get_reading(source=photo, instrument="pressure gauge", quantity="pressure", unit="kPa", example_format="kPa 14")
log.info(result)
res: kPa 5
